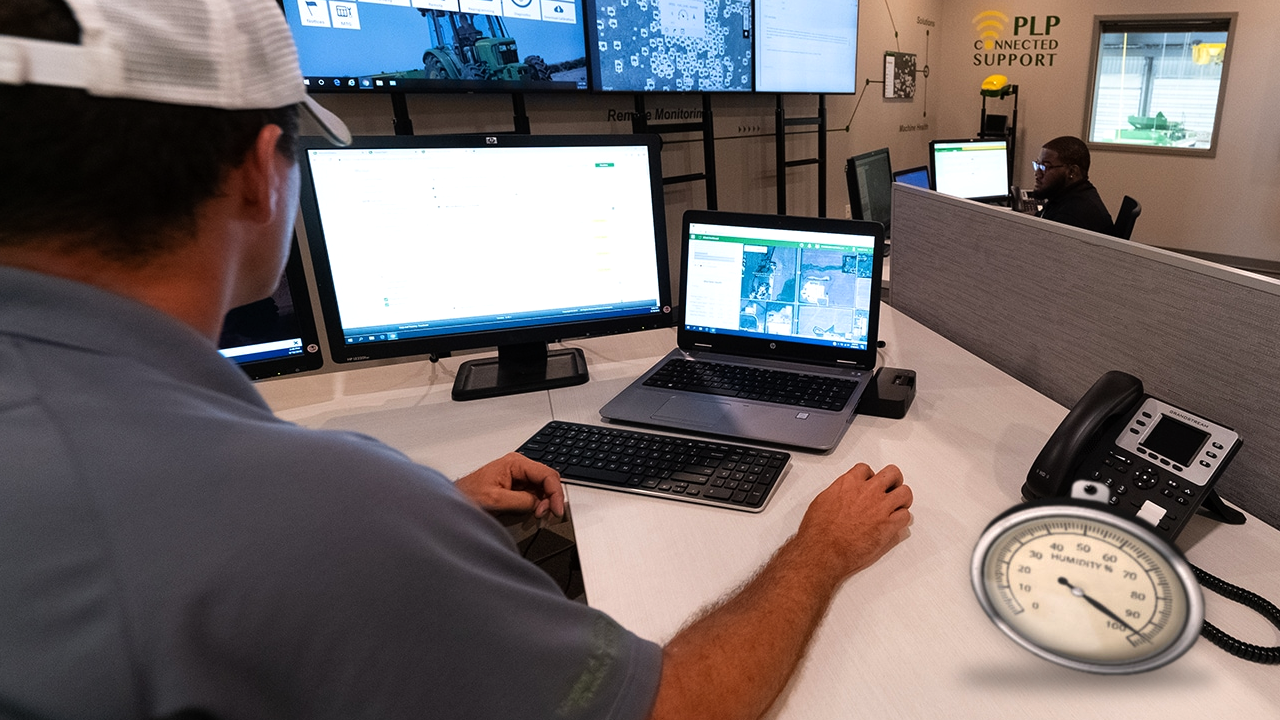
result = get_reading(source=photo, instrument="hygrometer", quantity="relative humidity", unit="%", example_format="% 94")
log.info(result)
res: % 95
